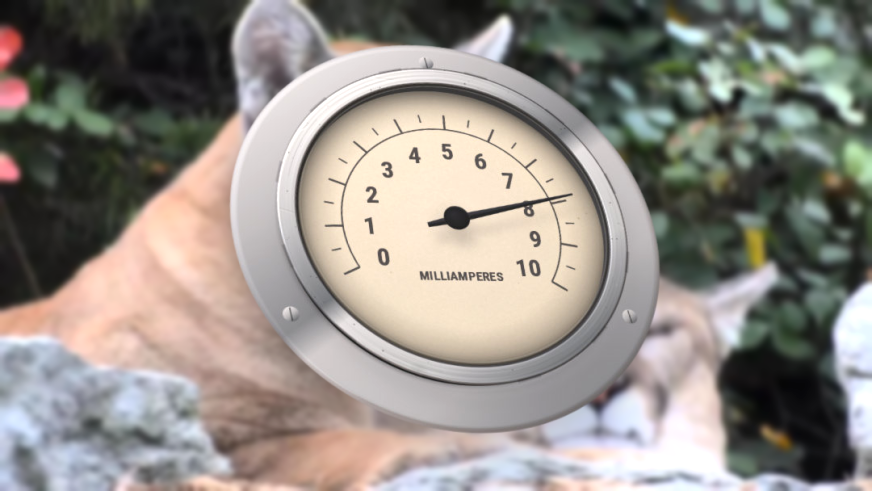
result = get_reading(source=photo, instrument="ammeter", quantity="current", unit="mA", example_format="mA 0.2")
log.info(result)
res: mA 8
